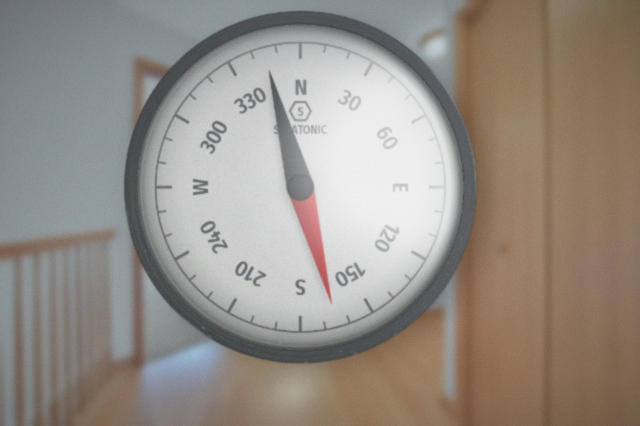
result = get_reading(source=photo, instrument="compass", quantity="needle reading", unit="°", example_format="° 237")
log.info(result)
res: ° 165
